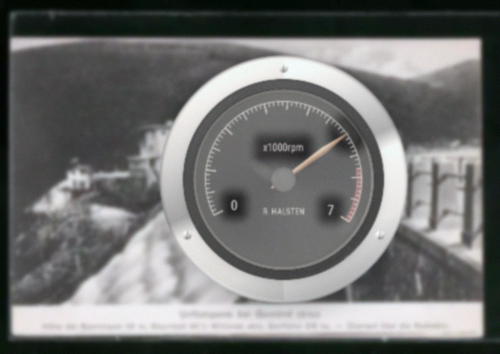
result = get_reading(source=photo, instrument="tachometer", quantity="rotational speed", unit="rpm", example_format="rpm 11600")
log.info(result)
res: rpm 5000
